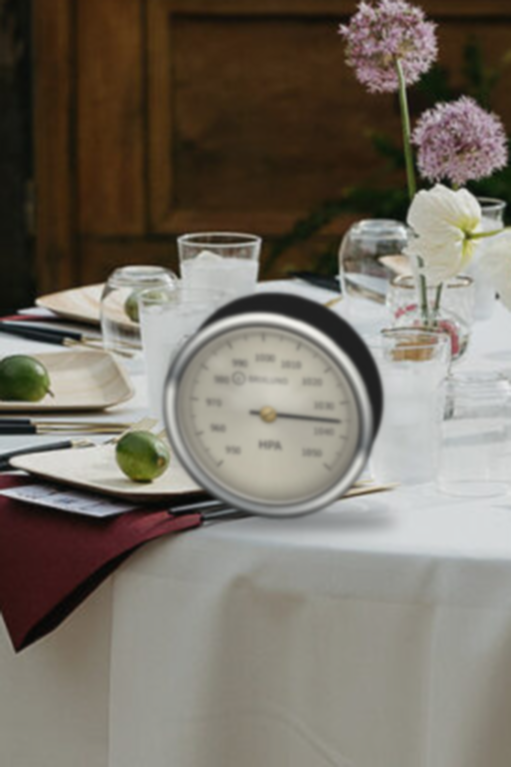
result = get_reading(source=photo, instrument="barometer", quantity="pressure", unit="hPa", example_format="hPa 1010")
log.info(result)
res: hPa 1035
